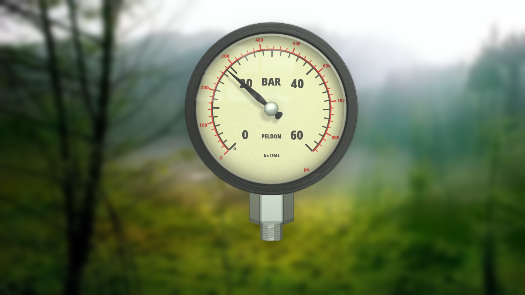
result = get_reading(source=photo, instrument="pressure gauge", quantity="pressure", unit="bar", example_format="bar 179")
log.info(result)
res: bar 19
